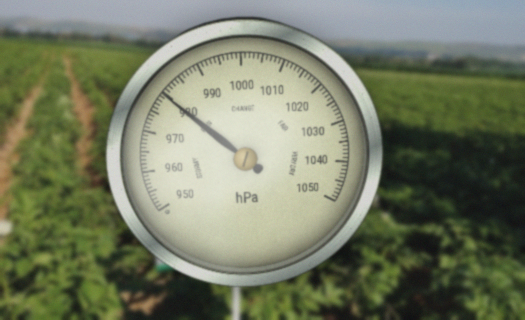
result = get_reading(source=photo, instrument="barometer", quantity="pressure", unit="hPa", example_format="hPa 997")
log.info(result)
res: hPa 980
